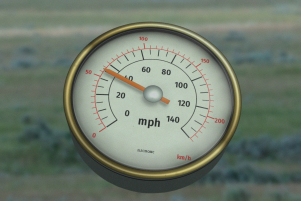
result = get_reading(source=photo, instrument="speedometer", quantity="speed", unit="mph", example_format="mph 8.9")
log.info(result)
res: mph 35
